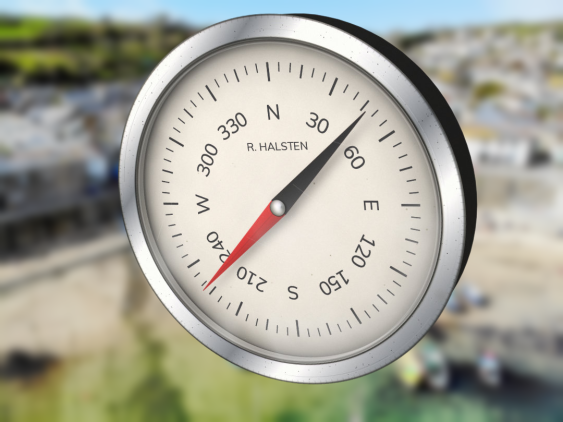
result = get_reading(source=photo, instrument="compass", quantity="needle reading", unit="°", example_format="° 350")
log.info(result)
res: ° 227.5
